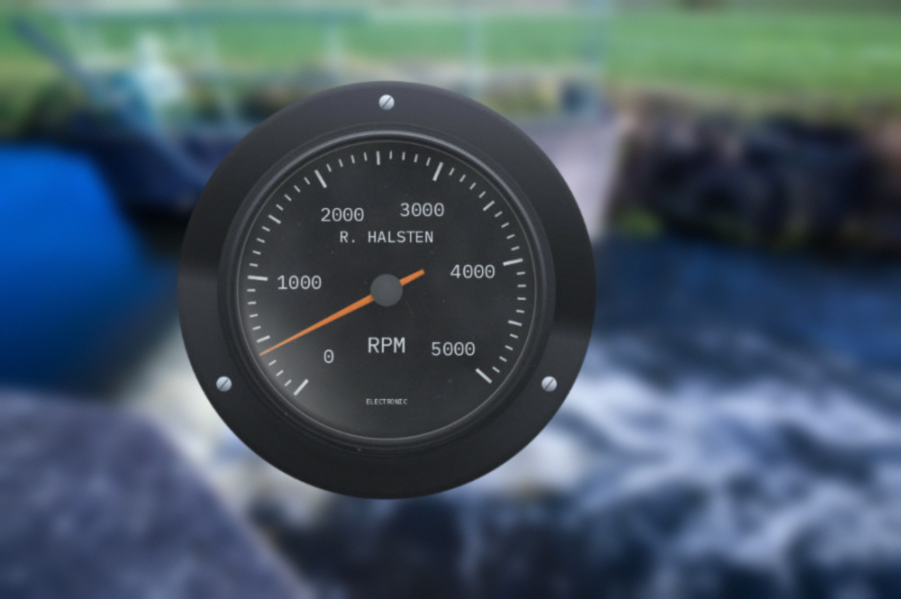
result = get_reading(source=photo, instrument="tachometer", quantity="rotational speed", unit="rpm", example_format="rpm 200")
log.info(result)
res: rpm 400
